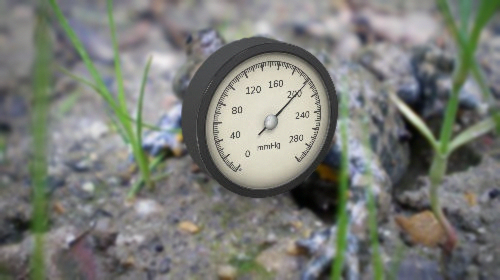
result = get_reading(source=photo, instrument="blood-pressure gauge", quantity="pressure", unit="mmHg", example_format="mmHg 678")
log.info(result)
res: mmHg 200
